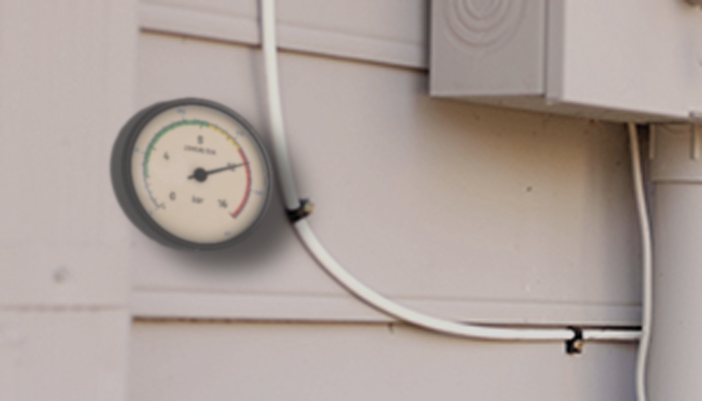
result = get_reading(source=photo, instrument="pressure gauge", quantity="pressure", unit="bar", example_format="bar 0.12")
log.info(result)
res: bar 12
